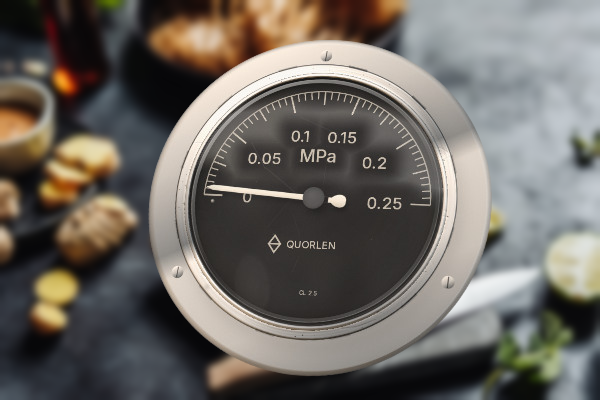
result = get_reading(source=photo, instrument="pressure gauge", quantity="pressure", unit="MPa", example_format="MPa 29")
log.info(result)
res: MPa 0.005
